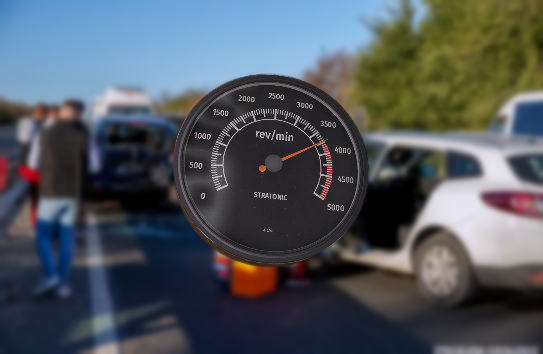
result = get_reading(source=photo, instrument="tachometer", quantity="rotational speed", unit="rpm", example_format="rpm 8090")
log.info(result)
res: rpm 3750
